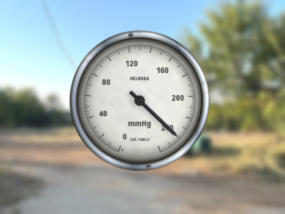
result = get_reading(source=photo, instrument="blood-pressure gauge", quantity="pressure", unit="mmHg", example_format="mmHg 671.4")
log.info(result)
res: mmHg 240
